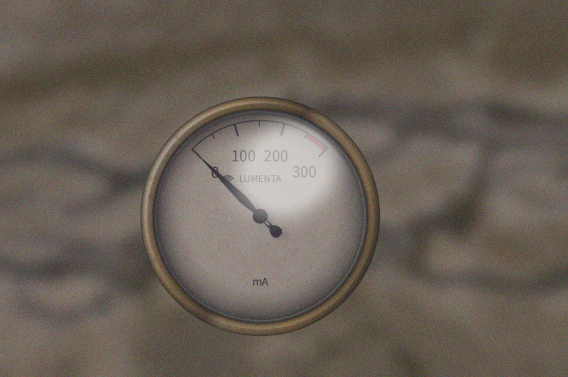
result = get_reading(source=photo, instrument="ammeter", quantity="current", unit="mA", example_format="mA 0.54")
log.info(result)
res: mA 0
